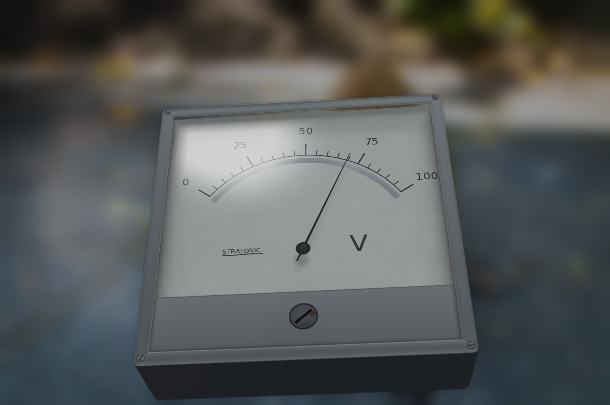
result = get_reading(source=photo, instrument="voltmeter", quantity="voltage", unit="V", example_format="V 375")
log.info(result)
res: V 70
